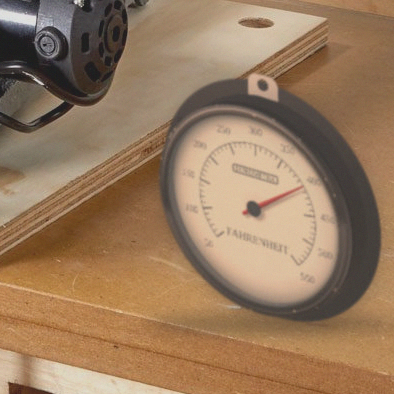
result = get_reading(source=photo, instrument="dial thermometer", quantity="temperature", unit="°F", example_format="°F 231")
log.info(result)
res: °F 400
